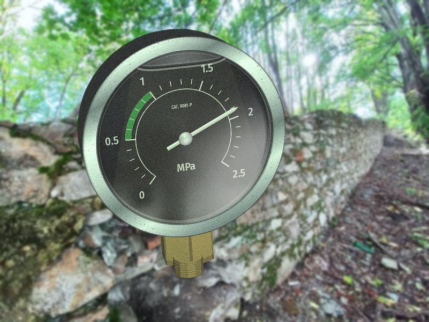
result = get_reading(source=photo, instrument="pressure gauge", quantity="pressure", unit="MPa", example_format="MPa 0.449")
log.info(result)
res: MPa 1.9
